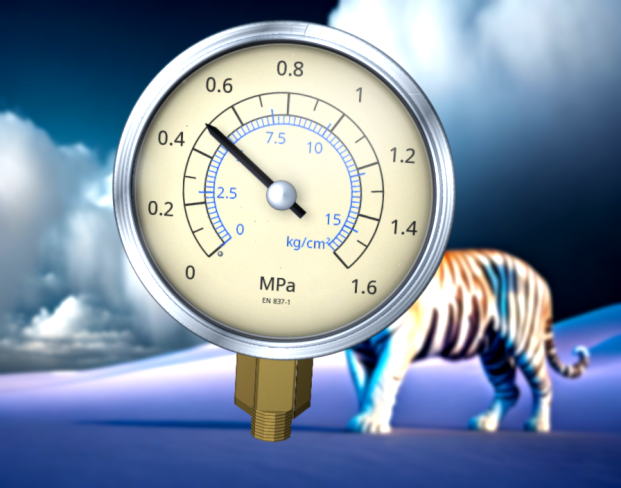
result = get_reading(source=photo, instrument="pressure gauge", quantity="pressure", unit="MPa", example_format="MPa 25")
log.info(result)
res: MPa 0.5
